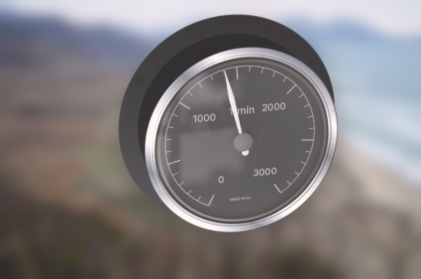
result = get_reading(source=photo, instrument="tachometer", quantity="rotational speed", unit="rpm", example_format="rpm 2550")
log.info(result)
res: rpm 1400
